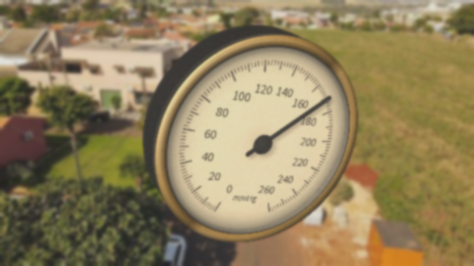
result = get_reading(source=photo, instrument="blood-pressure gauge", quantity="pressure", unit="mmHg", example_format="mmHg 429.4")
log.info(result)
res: mmHg 170
